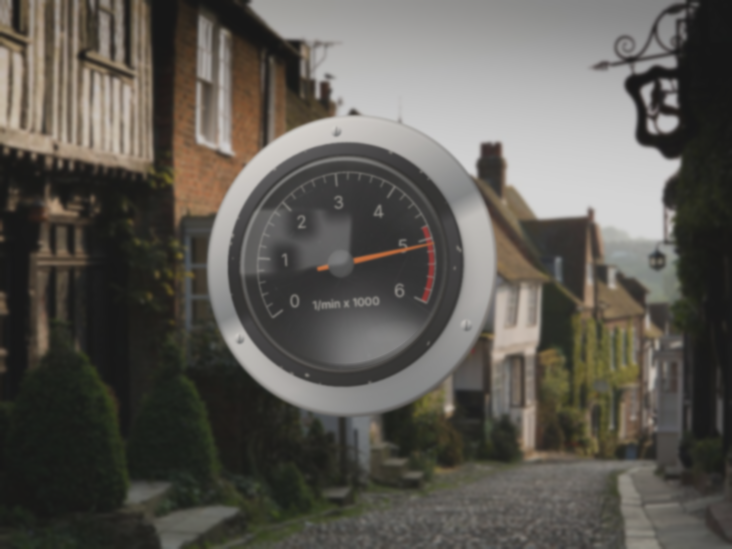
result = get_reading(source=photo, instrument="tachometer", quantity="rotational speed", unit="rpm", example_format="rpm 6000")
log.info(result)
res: rpm 5100
